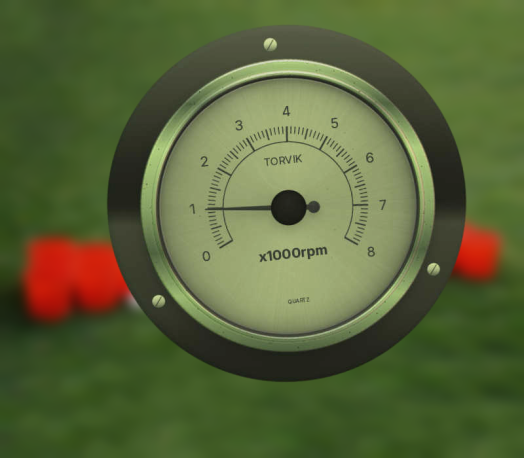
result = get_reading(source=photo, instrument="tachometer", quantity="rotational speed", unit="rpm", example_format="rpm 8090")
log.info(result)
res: rpm 1000
